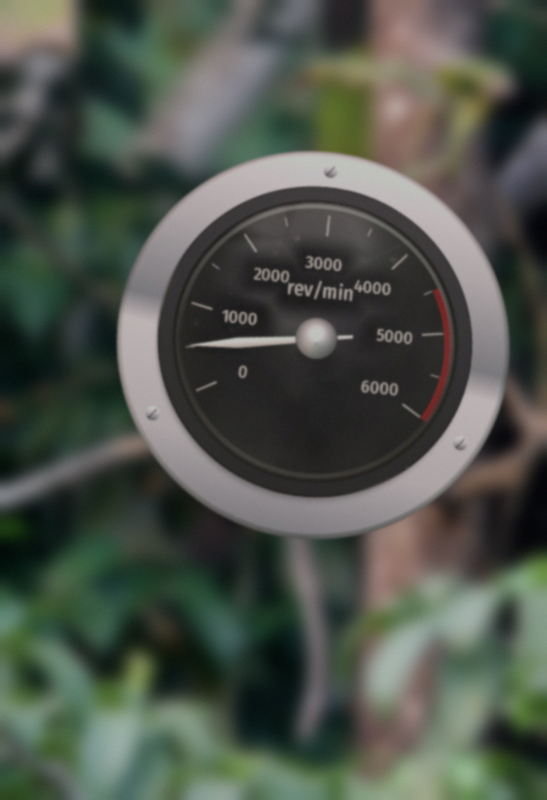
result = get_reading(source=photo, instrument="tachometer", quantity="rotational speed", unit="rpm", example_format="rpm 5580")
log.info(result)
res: rpm 500
